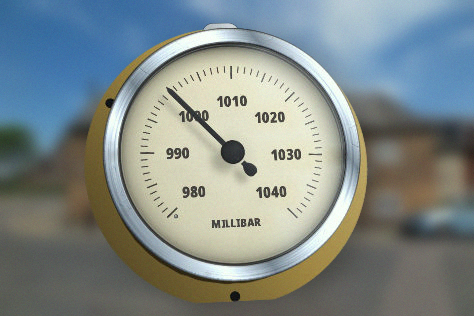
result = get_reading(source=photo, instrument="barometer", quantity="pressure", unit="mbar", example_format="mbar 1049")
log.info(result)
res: mbar 1000
